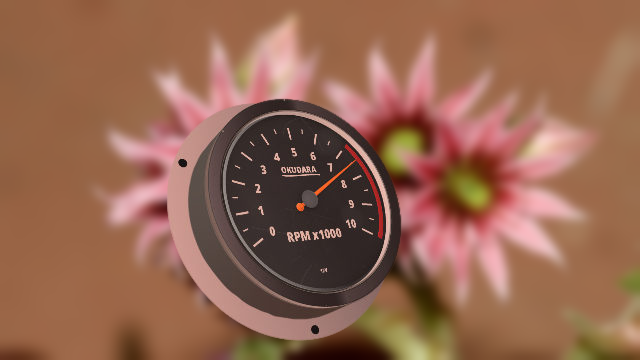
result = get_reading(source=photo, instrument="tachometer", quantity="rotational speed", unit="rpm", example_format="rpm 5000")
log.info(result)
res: rpm 7500
